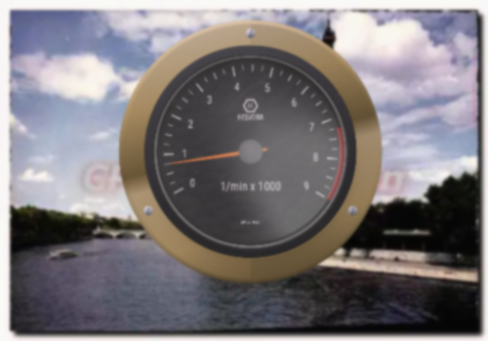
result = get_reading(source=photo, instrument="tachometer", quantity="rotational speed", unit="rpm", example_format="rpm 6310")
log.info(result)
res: rpm 750
